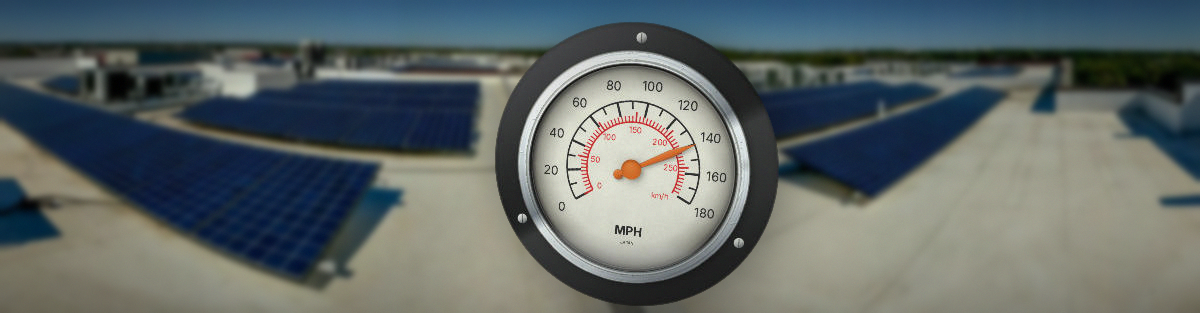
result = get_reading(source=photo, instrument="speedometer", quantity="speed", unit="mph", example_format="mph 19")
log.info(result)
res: mph 140
